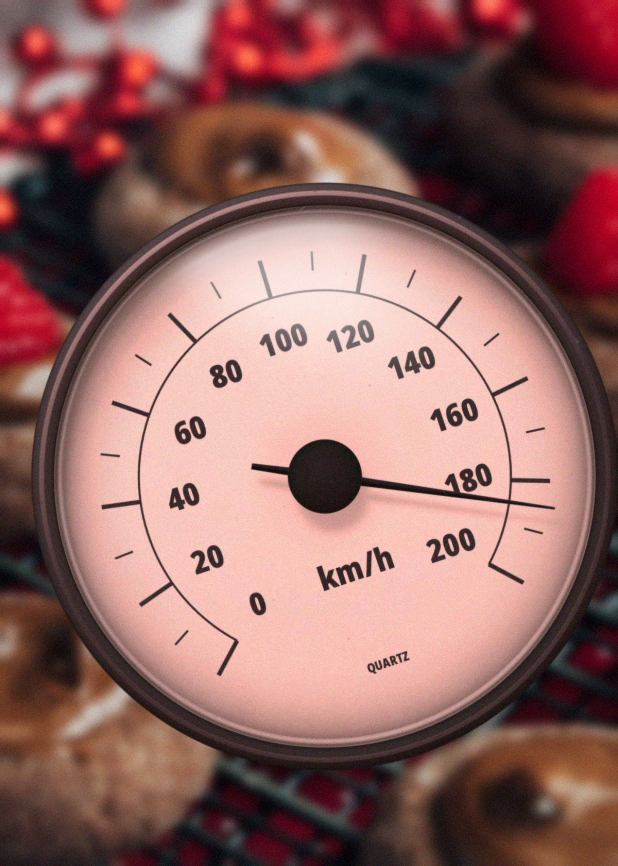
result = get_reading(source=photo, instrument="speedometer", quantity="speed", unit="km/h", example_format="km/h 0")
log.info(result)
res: km/h 185
